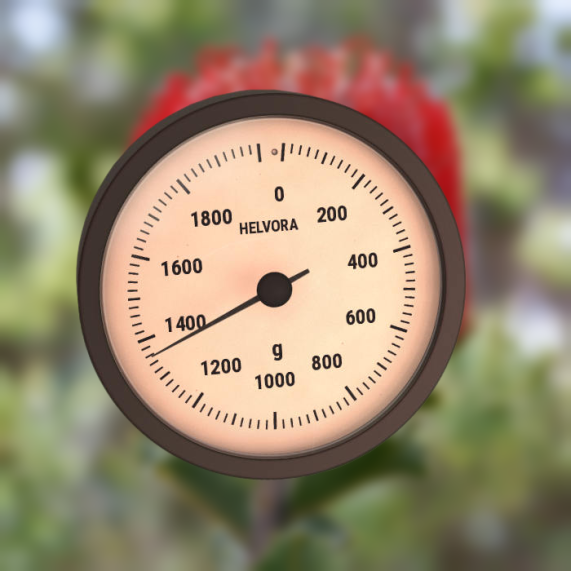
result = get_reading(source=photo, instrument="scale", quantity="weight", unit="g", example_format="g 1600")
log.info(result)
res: g 1360
